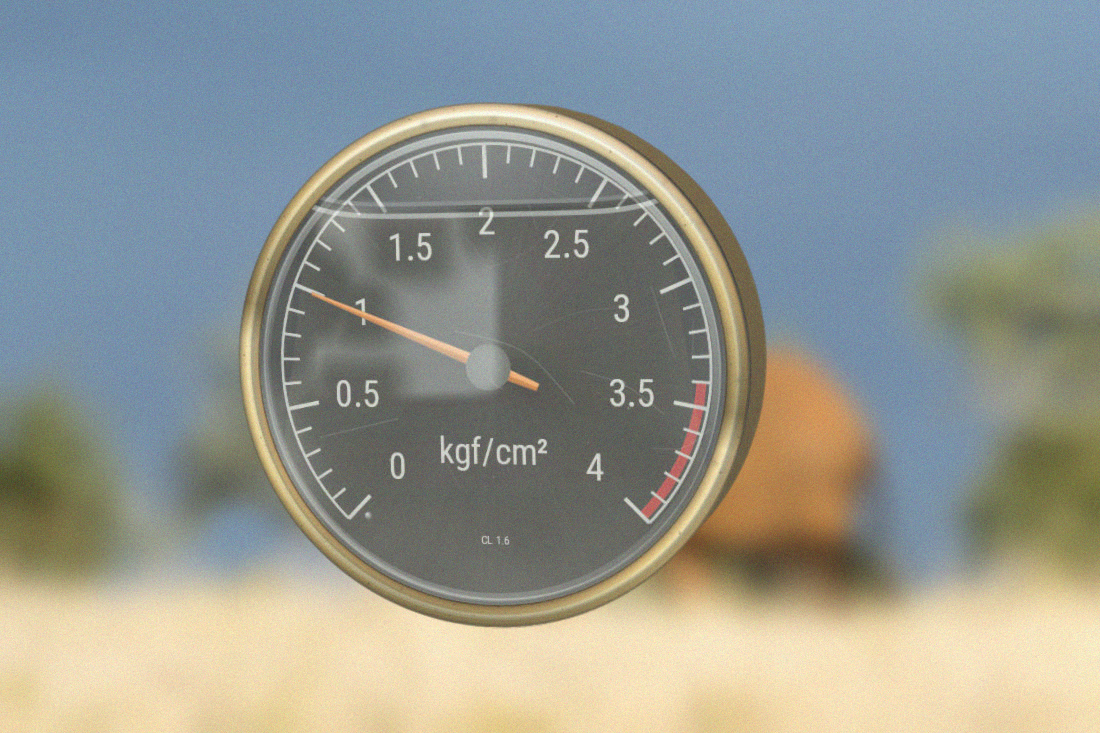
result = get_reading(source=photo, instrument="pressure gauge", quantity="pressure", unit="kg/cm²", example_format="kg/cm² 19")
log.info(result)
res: kg/cm² 1
